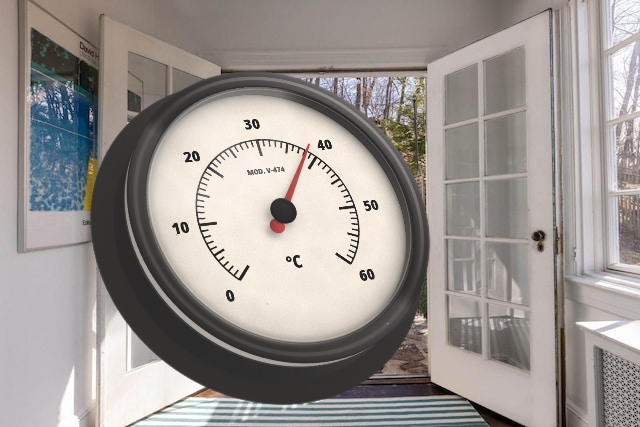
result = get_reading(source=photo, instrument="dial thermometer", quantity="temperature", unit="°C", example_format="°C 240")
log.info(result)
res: °C 38
